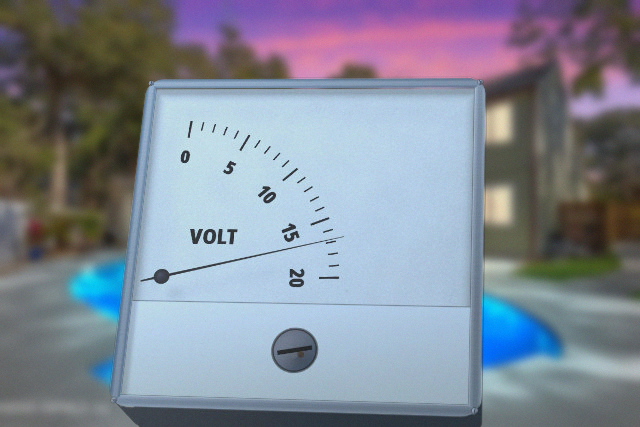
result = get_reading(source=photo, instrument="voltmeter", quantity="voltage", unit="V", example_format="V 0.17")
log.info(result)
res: V 17
